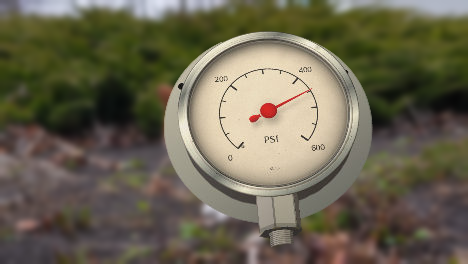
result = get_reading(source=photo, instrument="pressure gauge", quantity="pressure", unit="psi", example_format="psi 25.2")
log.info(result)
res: psi 450
